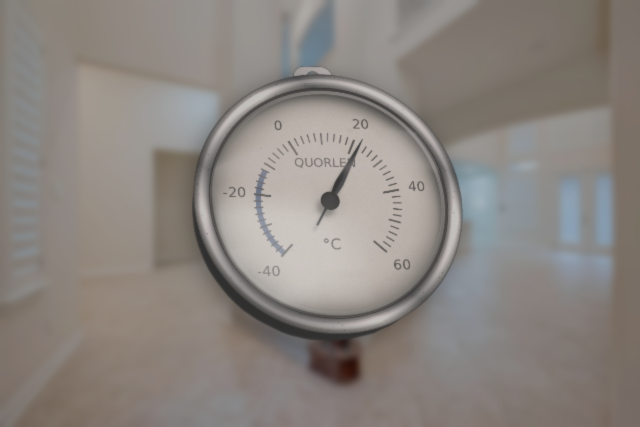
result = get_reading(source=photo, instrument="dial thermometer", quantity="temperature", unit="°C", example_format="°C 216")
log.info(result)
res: °C 22
